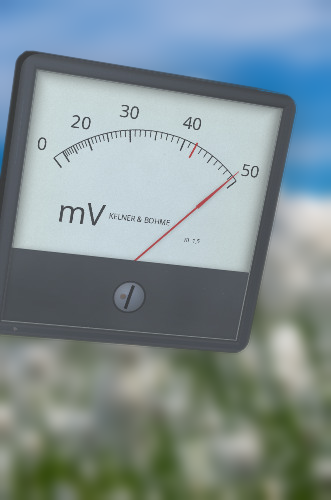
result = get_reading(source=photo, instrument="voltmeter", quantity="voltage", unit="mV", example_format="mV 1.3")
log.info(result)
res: mV 49
